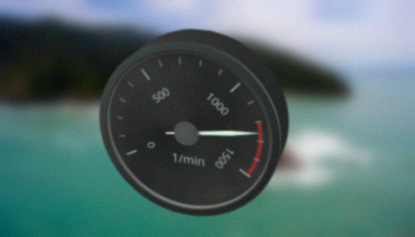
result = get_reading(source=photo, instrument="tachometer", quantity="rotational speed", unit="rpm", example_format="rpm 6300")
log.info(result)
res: rpm 1250
